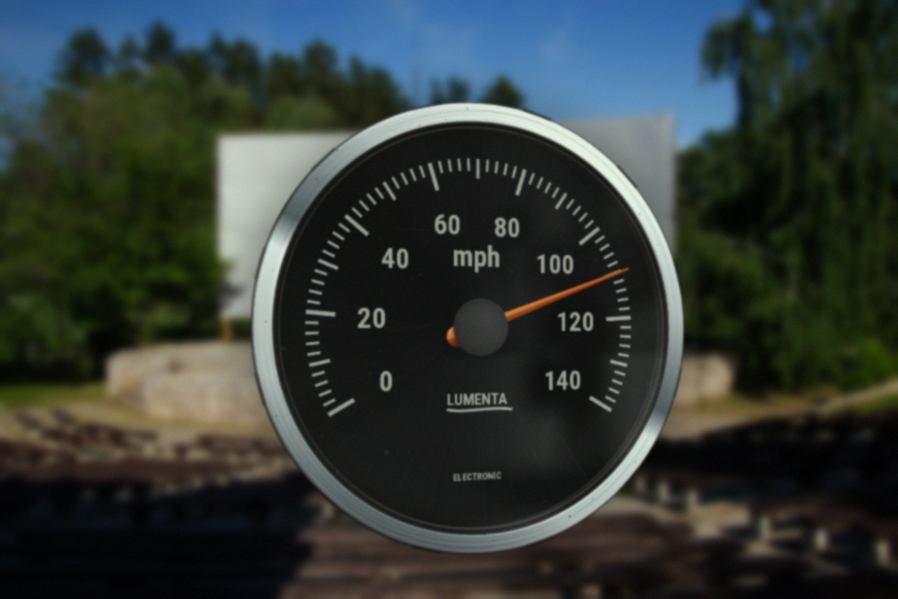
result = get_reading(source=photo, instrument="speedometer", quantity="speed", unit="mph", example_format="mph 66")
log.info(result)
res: mph 110
